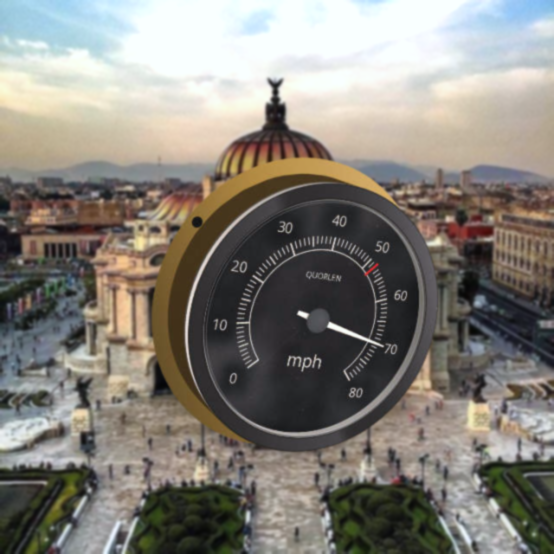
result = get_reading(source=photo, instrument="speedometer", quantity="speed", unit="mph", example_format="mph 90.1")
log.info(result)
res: mph 70
